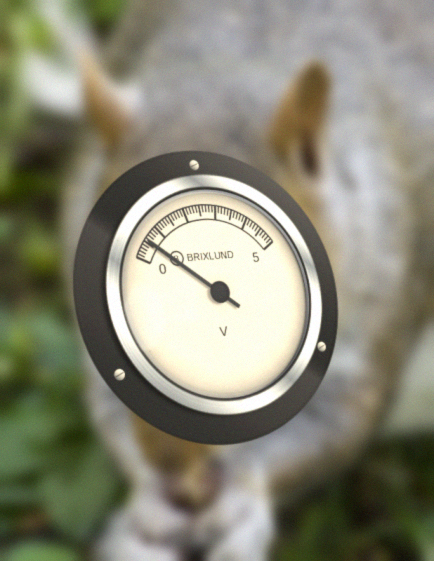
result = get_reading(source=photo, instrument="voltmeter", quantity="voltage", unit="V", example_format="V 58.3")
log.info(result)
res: V 0.5
